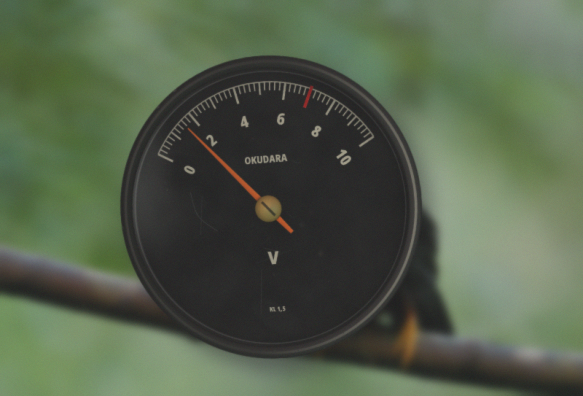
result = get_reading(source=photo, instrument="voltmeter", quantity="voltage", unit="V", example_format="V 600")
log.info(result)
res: V 1.6
